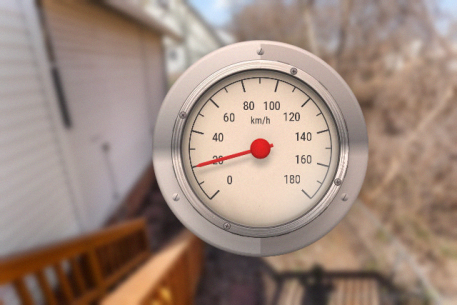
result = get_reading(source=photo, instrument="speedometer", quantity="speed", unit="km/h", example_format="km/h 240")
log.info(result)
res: km/h 20
